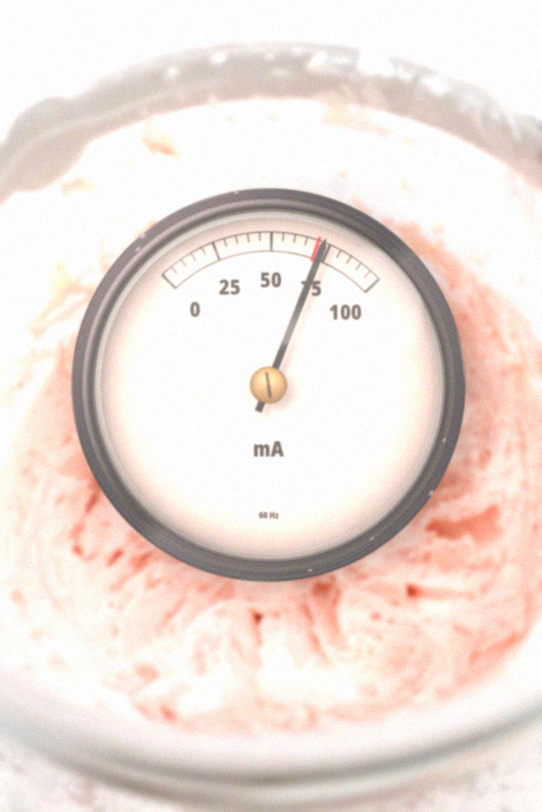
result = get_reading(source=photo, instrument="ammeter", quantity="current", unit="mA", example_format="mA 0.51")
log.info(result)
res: mA 72.5
